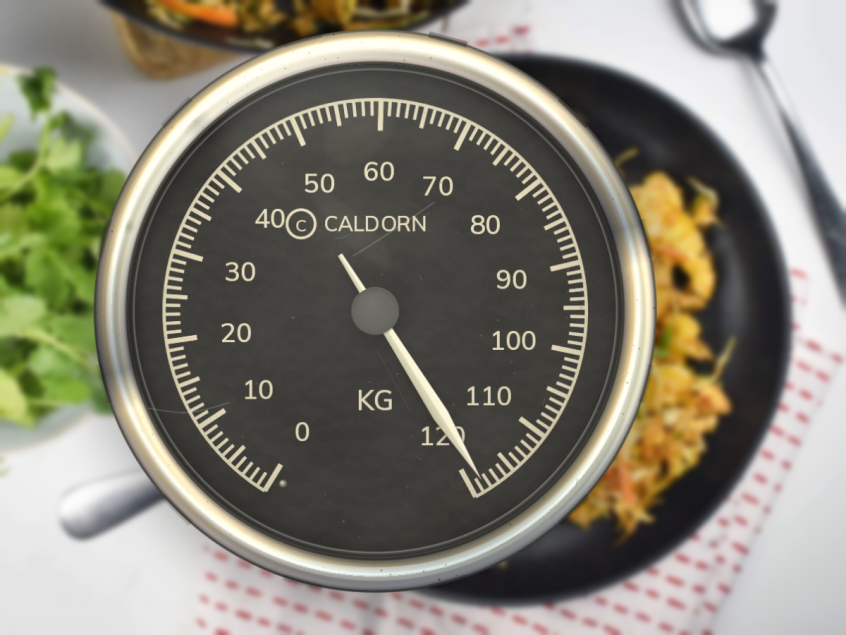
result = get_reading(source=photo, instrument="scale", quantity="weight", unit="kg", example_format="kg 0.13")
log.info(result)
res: kg 118.5
